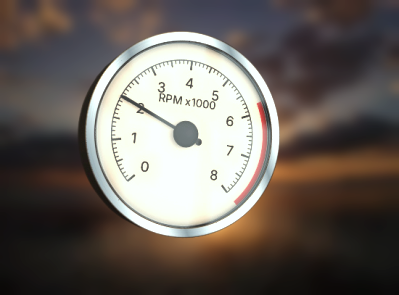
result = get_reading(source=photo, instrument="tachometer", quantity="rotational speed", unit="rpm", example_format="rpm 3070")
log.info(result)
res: rpm 2000
